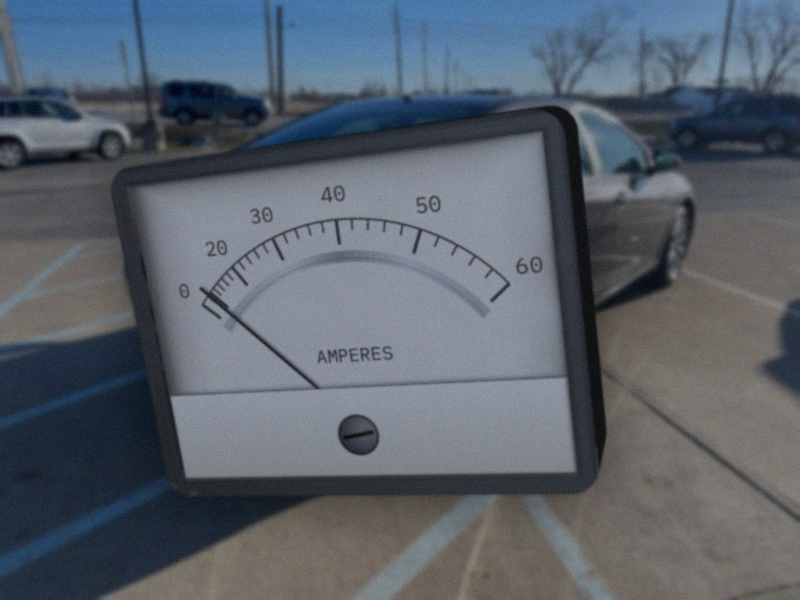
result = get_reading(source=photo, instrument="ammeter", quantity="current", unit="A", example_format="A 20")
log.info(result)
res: A 10
